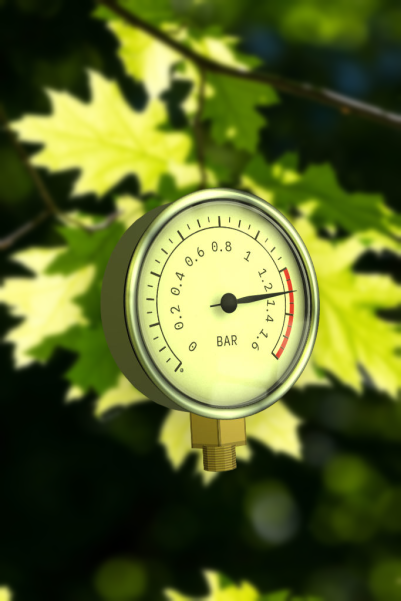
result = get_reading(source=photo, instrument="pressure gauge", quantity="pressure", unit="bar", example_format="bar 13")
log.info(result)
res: bar 1.3
